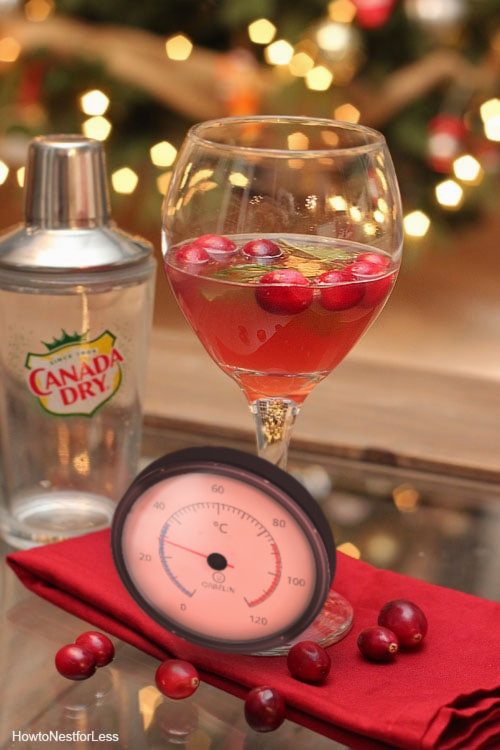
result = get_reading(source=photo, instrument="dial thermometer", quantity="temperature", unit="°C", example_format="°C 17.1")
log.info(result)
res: °C 30
